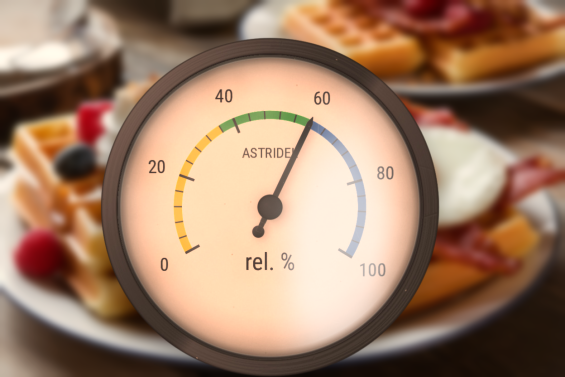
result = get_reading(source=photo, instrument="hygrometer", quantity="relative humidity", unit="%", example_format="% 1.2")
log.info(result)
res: % 60
